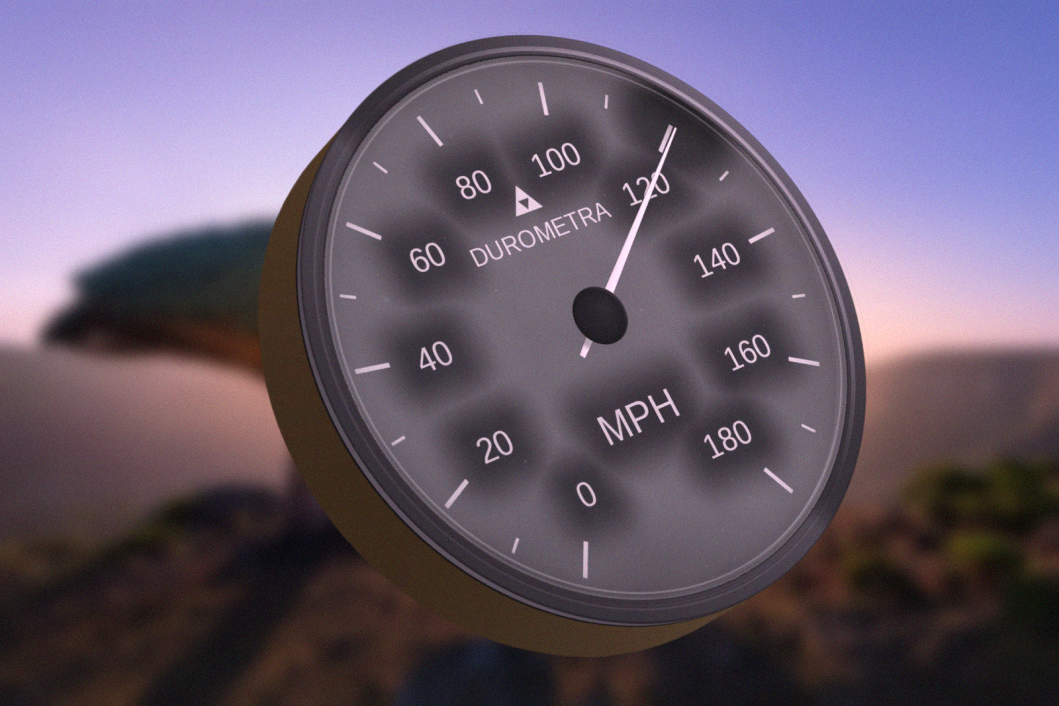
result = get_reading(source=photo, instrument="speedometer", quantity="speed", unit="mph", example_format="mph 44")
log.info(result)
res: mph 120
